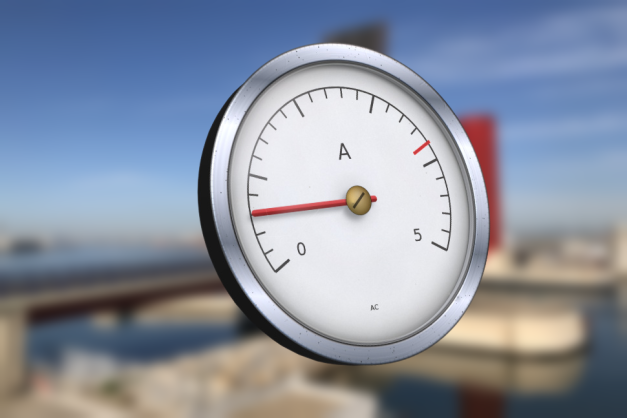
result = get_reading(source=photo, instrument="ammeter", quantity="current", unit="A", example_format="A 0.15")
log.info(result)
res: A 0.6
